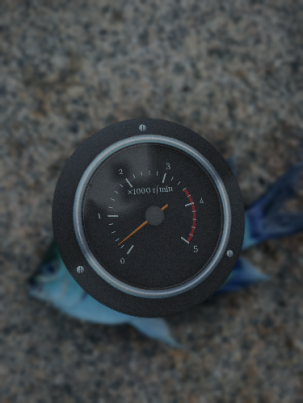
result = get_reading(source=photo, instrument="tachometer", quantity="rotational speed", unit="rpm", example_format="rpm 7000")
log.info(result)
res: rpm 300
